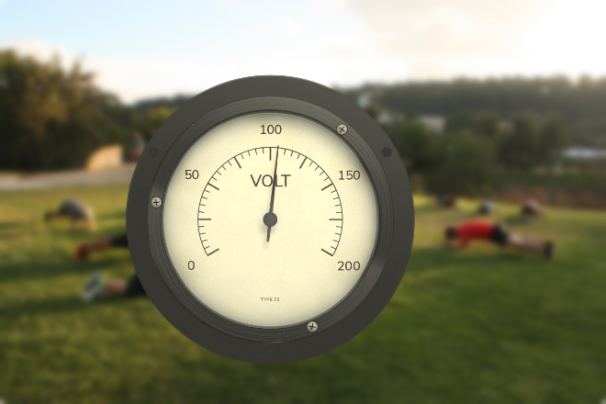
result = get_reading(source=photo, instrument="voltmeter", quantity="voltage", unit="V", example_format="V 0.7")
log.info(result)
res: V 105
